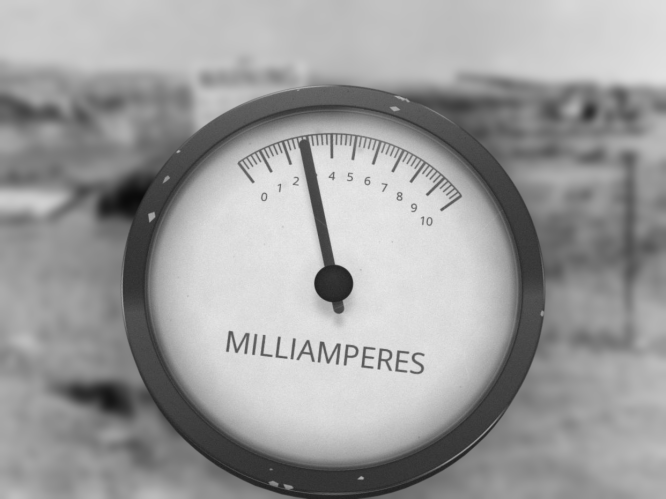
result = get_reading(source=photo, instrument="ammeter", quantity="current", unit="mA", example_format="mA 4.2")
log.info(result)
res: mA 2.8
